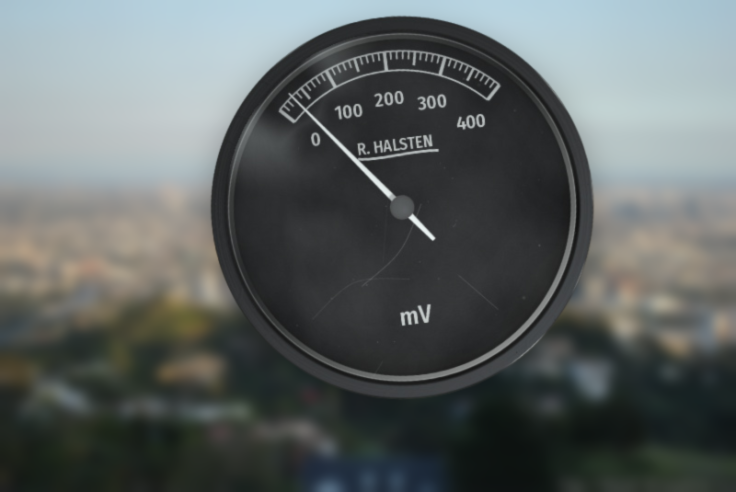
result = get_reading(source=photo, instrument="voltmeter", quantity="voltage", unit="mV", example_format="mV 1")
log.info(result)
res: mV 30
